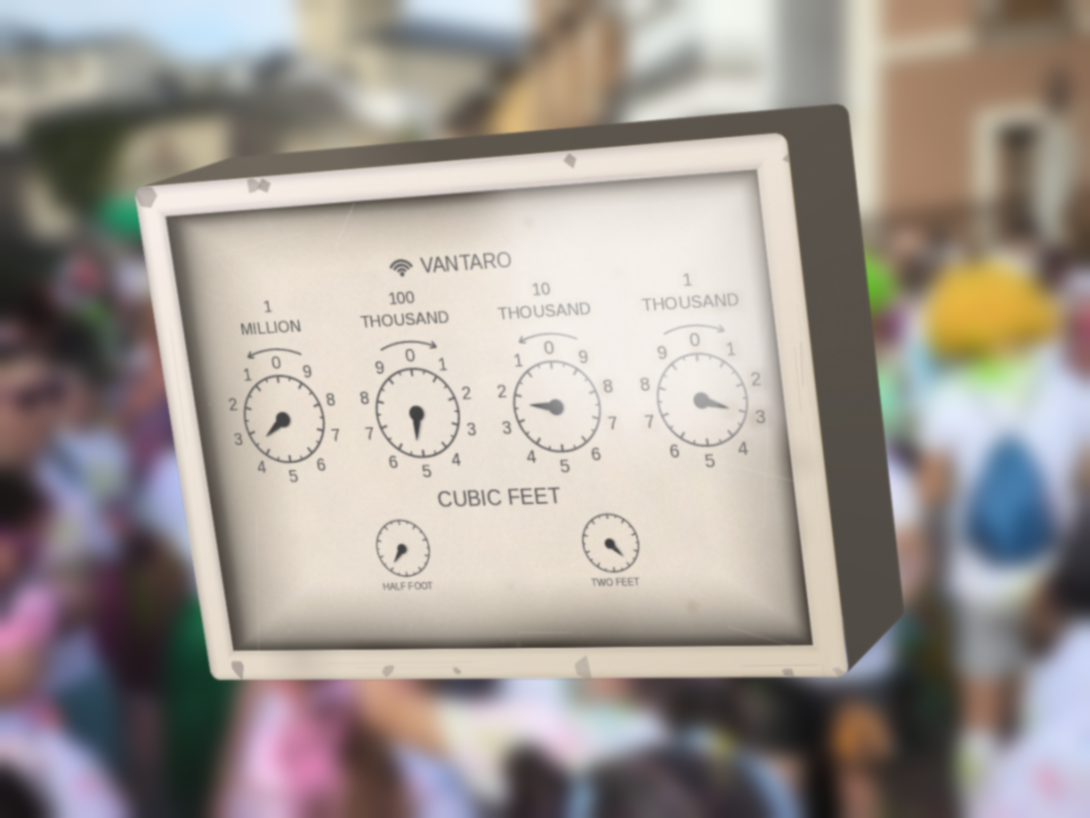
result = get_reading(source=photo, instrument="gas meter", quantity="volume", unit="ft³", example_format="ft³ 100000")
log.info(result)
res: ft³ 352300
